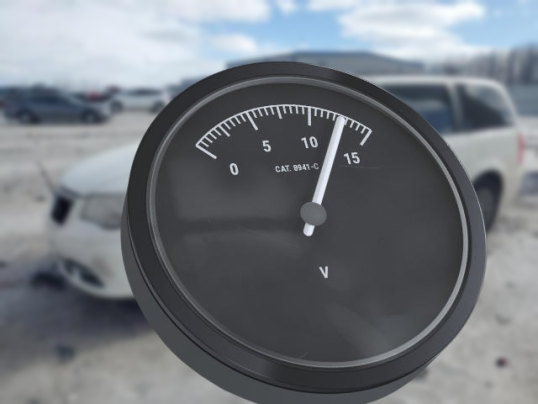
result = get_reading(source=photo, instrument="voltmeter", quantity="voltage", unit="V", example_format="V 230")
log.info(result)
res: V 12.5
